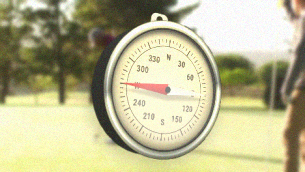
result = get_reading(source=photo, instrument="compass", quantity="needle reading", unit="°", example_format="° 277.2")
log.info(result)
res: ° 270
